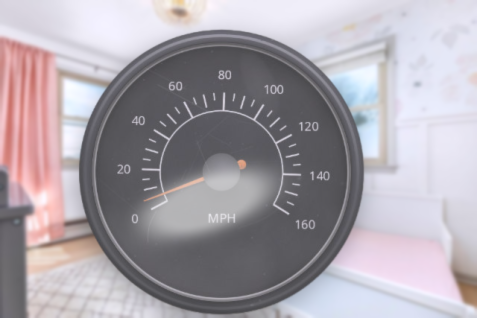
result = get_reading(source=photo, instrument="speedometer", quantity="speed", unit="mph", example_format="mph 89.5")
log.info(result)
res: mph 5
